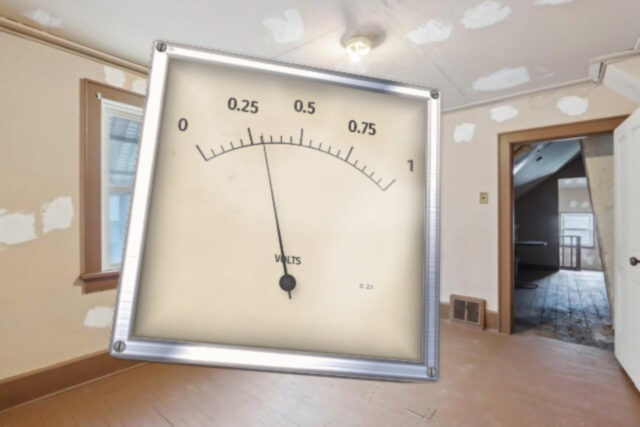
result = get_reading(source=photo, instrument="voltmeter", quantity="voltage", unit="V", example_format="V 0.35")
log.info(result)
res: V 0.3
